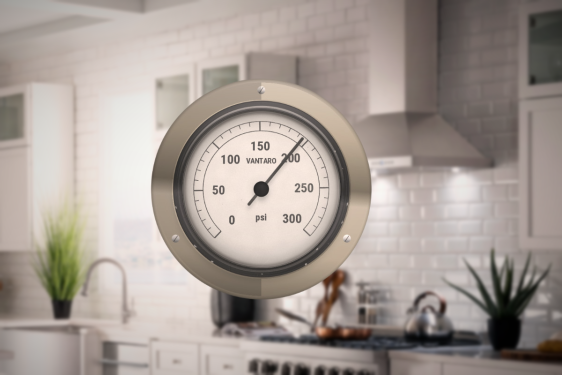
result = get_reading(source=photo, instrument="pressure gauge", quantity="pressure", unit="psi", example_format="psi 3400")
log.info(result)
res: psi 195
